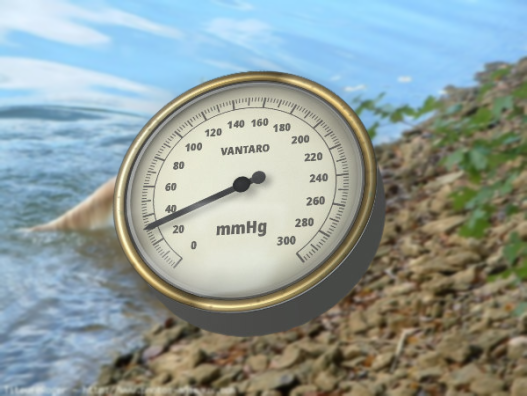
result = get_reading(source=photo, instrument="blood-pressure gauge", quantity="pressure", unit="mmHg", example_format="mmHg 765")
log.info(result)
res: mmHg 30
